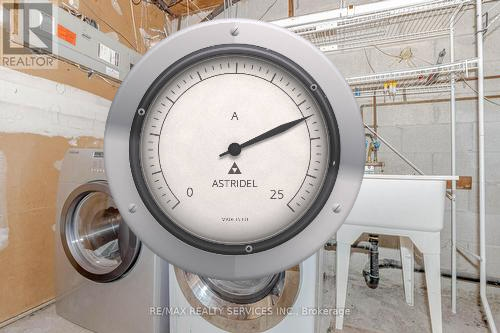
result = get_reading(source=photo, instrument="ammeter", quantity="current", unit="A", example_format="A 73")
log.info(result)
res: A 18.5
